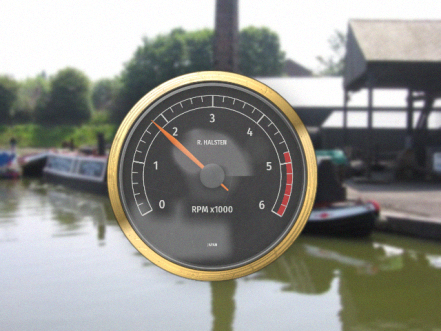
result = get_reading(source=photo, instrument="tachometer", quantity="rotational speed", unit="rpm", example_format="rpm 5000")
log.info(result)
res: rpm 1800
